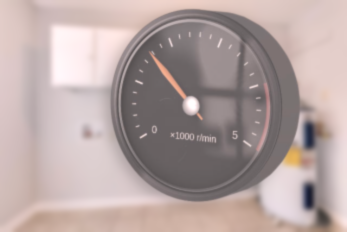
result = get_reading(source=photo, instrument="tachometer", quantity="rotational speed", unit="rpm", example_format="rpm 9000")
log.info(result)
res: rpm 1600
